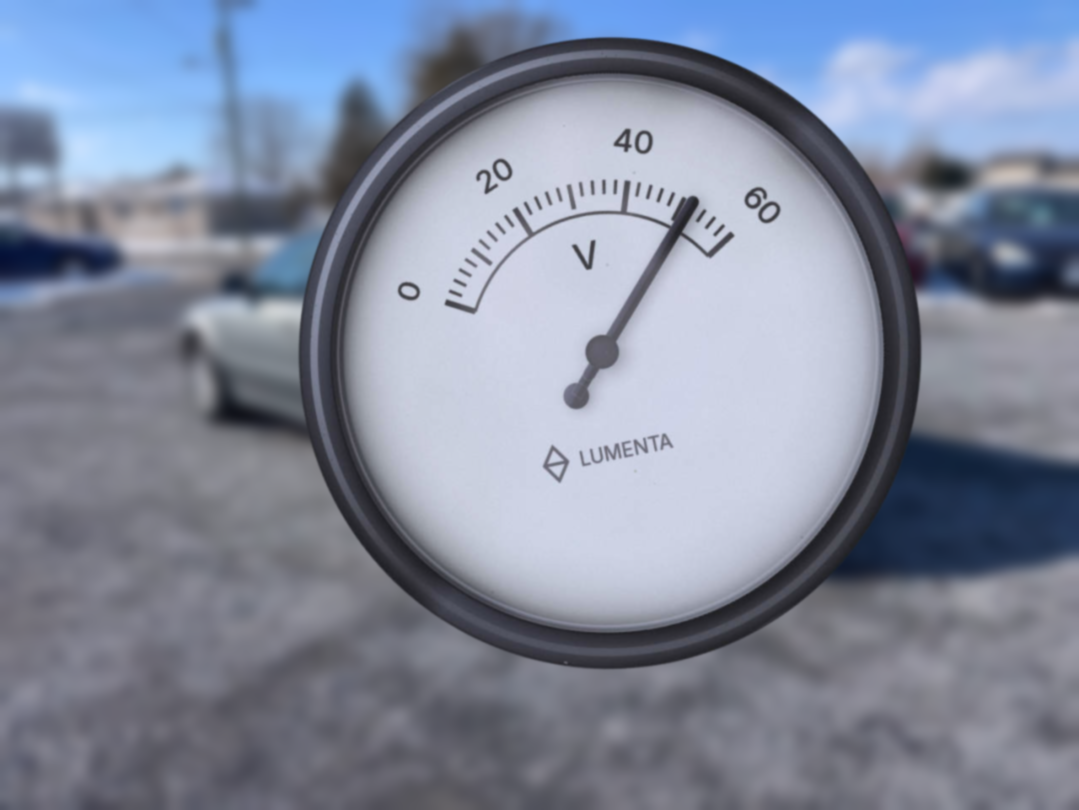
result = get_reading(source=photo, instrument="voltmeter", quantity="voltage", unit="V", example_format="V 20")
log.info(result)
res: V 52
